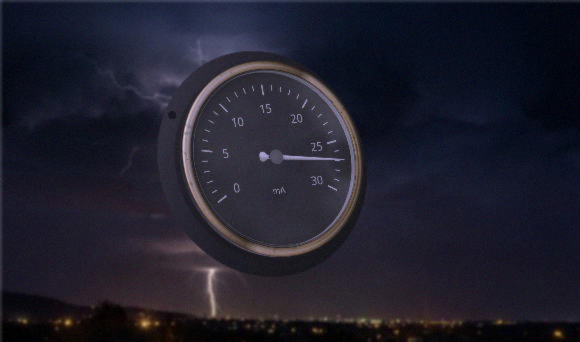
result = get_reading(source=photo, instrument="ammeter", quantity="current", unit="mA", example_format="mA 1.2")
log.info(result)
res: mA 27
